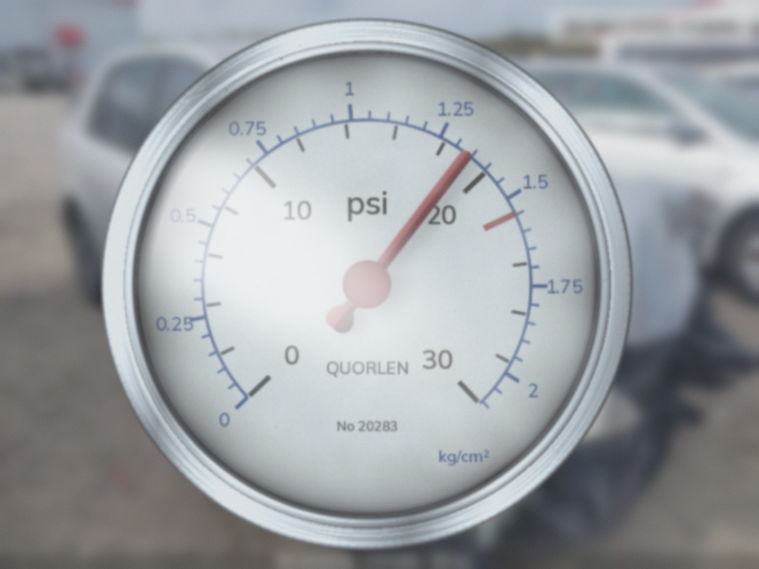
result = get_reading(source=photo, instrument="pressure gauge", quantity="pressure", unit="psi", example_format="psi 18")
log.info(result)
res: psi 19
